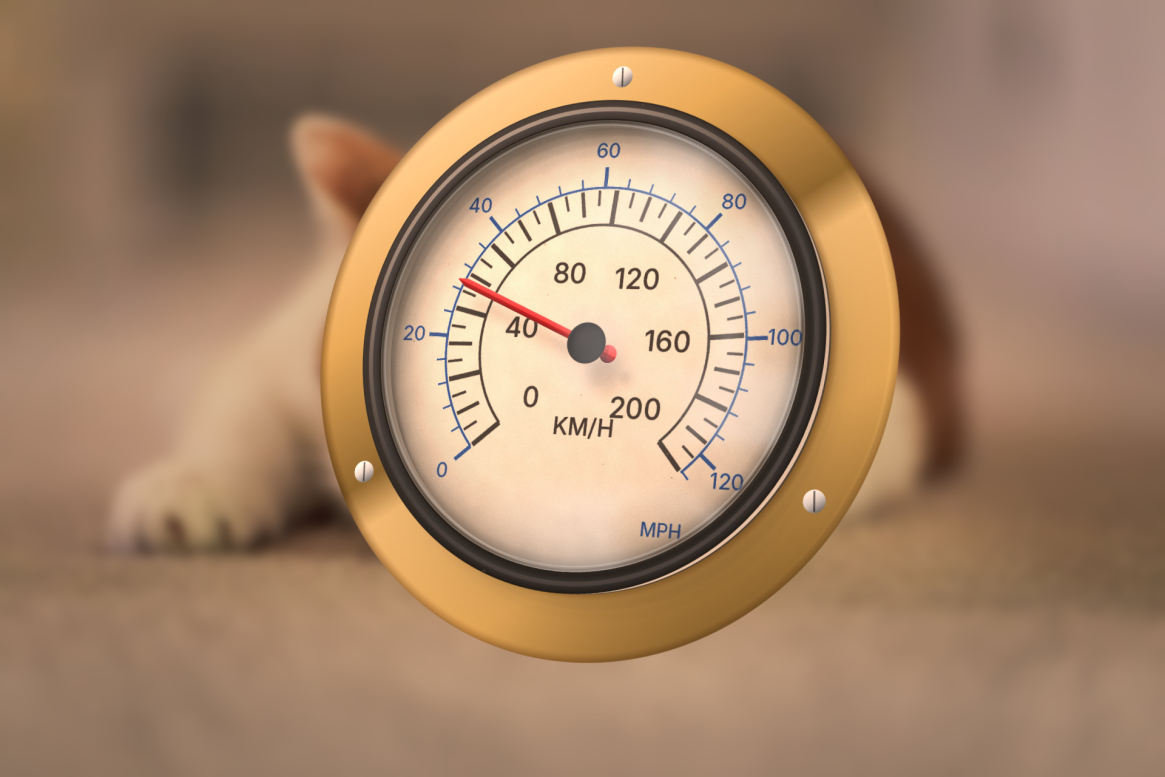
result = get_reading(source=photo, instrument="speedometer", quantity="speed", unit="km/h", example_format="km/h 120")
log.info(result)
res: km/h 47.5
